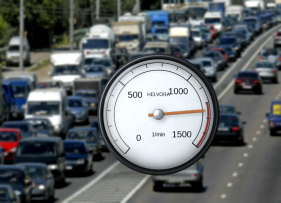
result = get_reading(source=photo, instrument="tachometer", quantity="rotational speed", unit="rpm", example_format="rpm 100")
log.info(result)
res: rpm 1250
